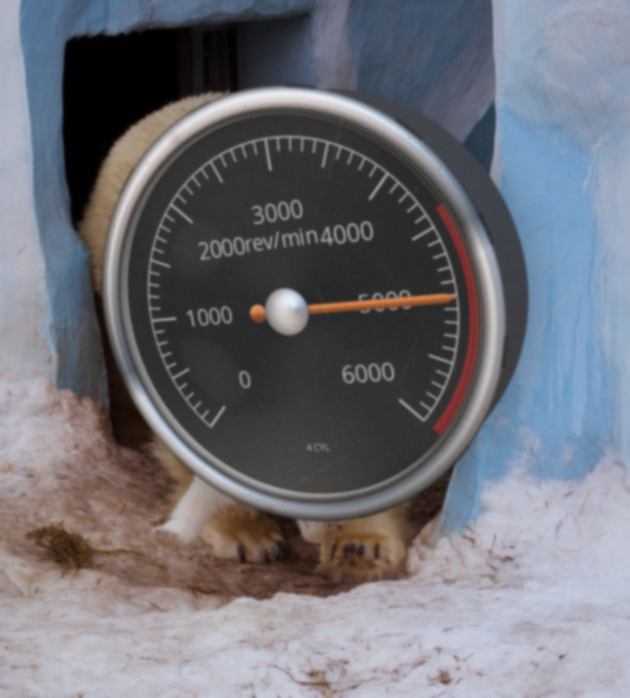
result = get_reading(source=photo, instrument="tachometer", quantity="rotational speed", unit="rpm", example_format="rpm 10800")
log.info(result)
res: rpm 5000
